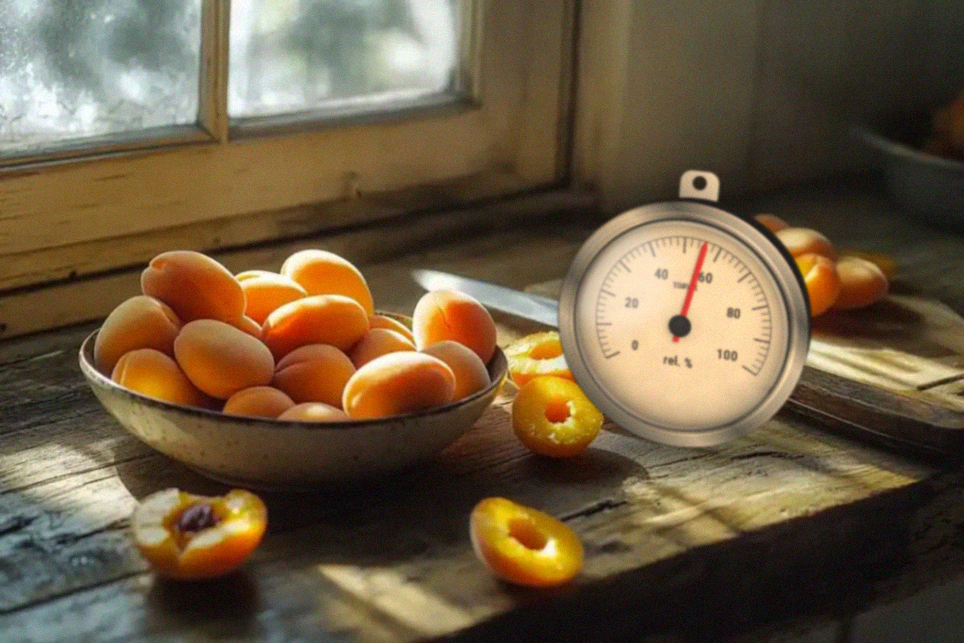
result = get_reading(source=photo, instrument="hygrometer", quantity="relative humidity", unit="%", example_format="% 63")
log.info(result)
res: % 56
